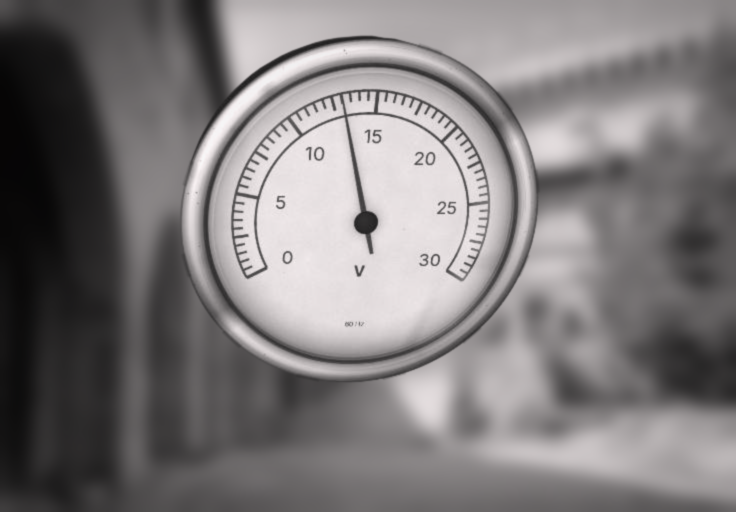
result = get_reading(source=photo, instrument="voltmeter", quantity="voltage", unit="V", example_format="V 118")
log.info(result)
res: V 13
